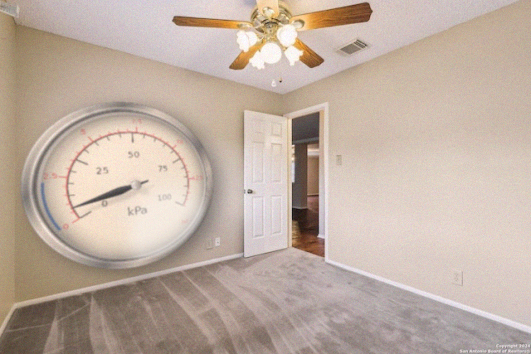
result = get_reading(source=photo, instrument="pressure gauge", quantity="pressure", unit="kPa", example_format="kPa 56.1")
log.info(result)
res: kPa 5
